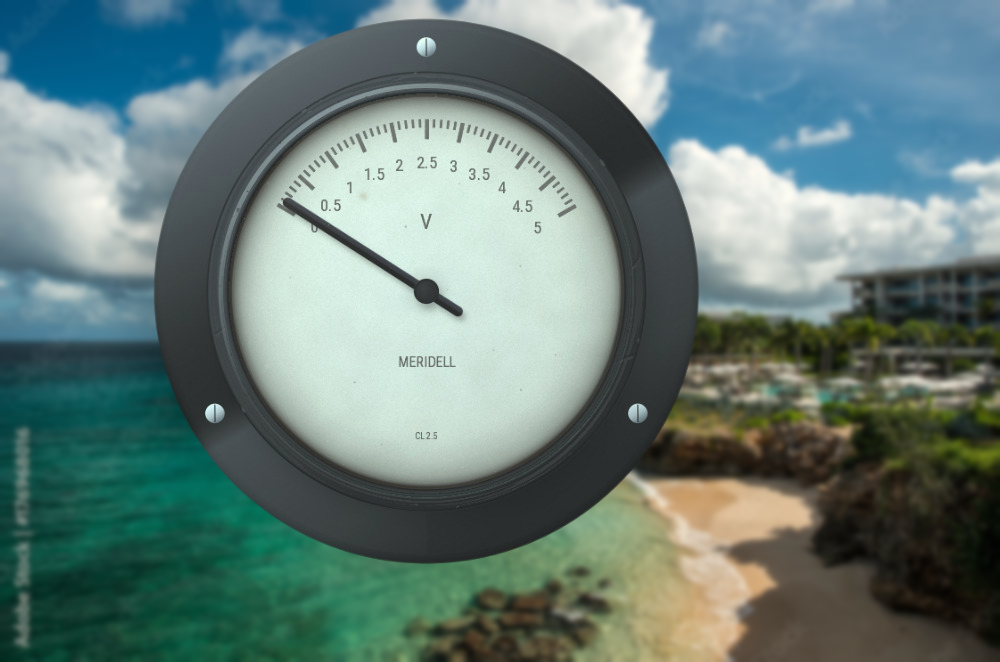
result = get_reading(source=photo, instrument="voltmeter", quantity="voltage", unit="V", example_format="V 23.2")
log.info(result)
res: V 0.1
